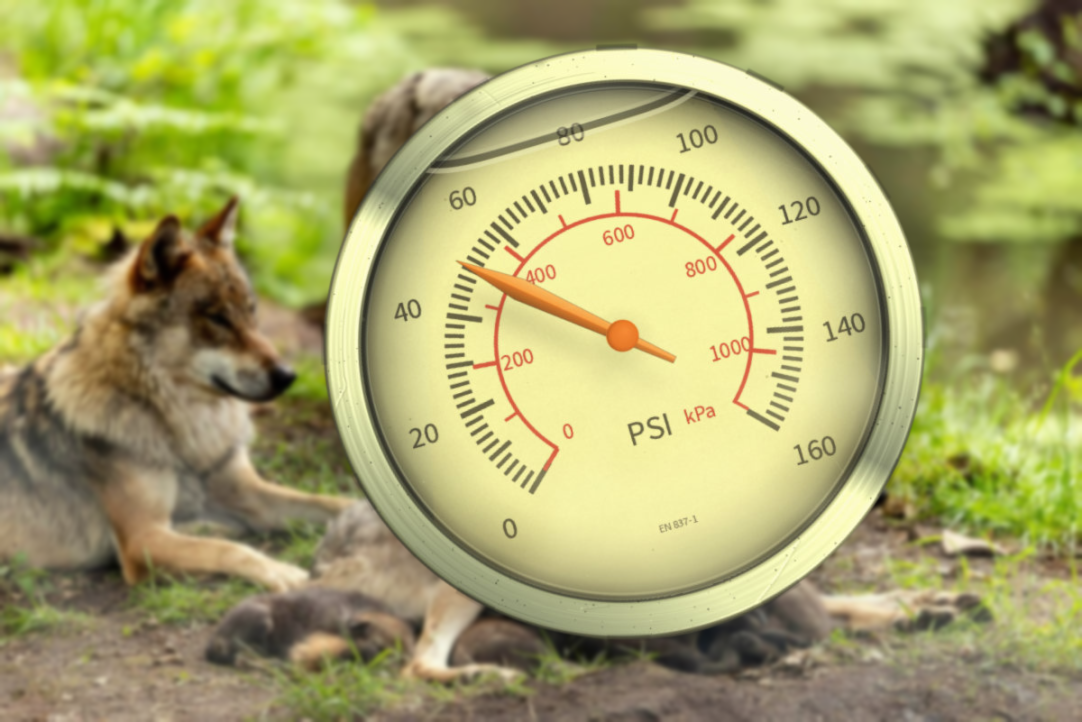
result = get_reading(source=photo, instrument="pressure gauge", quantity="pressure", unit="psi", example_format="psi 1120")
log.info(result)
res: psi 50
